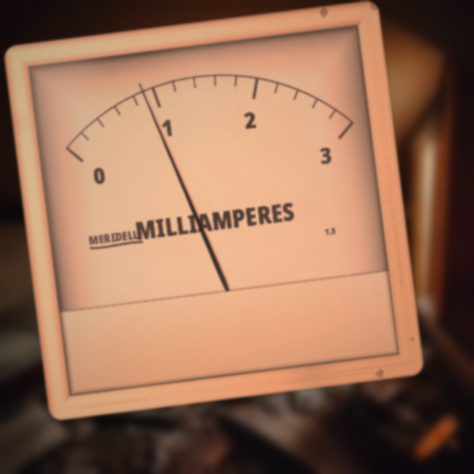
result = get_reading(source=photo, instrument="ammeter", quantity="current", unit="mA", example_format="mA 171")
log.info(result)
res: mA 0.9
